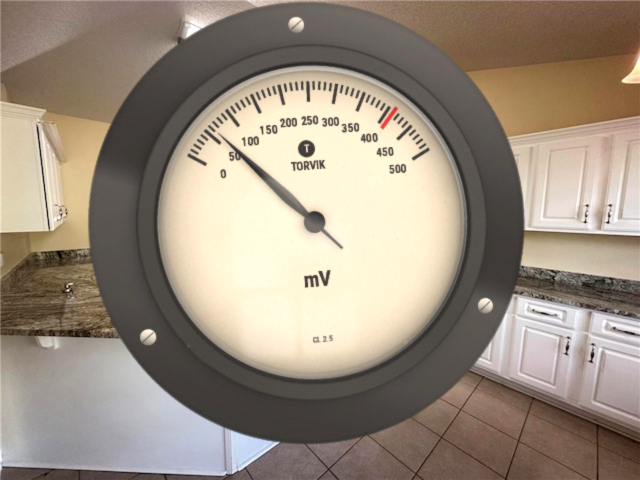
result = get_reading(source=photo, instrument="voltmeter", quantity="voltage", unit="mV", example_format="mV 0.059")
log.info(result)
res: mV 60
